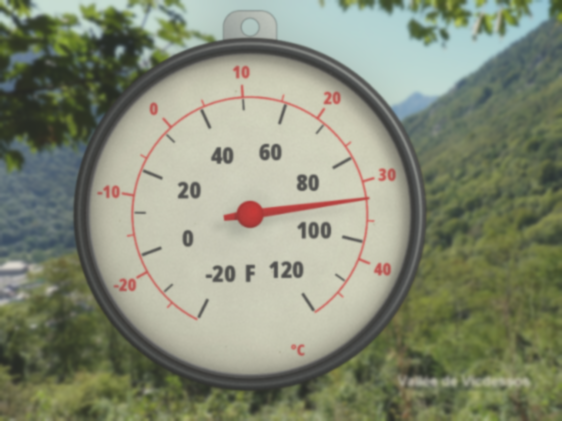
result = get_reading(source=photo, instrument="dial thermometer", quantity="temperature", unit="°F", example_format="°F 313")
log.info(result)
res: °F 90
